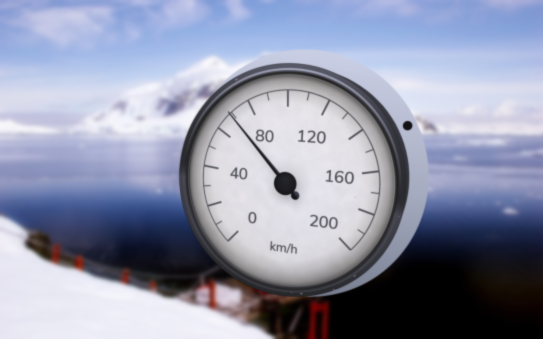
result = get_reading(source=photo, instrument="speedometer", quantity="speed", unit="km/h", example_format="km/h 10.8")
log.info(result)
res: km/h 70
